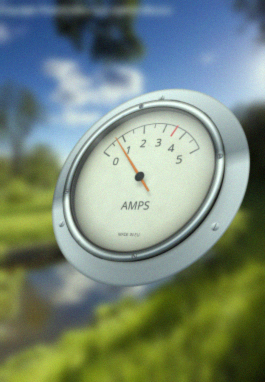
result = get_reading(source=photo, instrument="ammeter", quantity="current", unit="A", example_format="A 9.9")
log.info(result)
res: A 0.75
